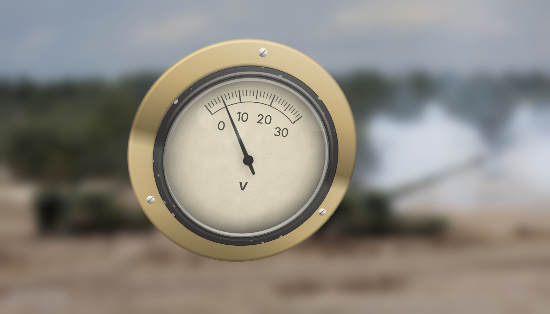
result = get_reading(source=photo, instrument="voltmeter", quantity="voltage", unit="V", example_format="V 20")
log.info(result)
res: V 5
